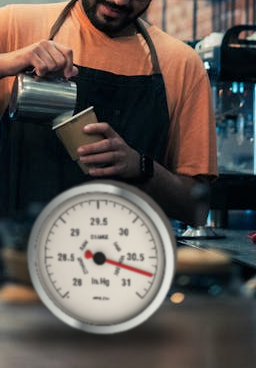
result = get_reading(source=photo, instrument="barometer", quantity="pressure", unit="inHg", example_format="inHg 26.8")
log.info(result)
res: inHg 30.7
